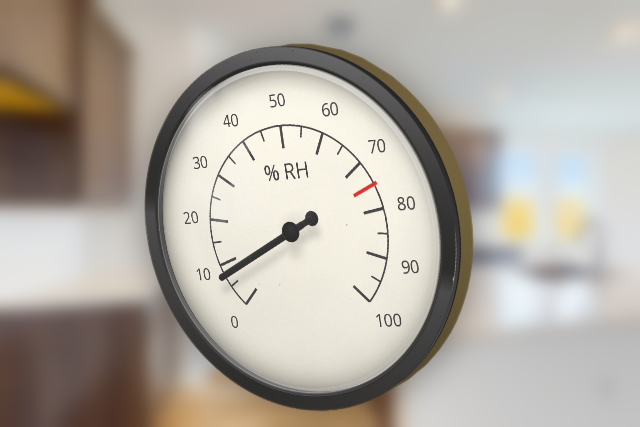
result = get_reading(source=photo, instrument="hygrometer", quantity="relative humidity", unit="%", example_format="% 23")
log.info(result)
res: % 7.5
